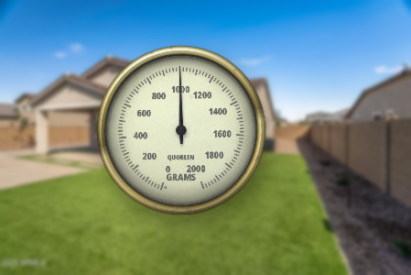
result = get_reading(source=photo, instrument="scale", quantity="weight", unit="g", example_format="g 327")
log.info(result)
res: g 1000
